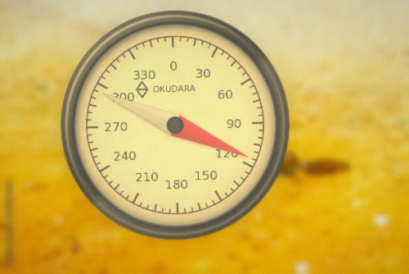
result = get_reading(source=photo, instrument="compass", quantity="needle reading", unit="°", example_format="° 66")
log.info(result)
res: ° 115
